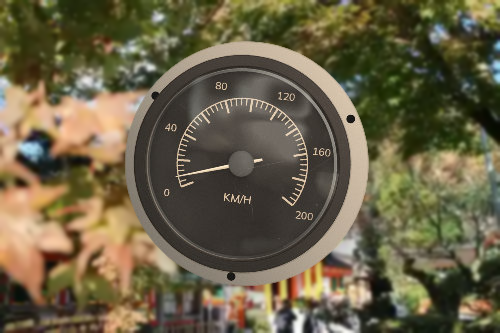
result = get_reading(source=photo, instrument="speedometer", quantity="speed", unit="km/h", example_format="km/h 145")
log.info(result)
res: km/h 8
